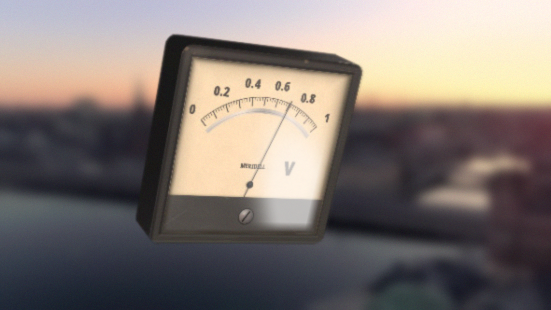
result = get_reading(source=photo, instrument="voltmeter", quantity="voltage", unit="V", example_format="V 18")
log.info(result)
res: V 0.7
